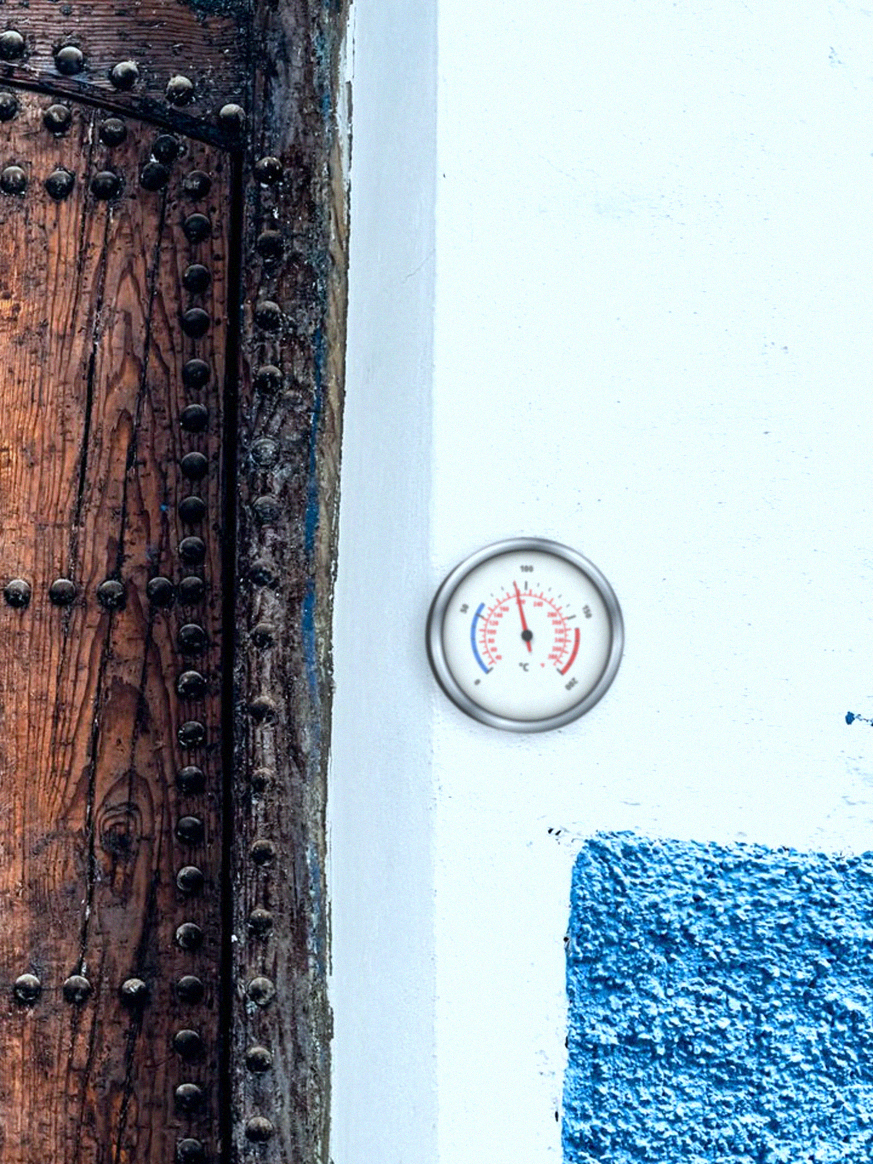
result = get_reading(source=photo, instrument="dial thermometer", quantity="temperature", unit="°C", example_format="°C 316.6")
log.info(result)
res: °C 90
